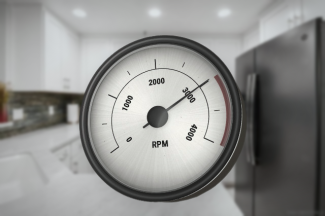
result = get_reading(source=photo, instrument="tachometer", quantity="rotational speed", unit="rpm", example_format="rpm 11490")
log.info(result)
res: rpm 3000
